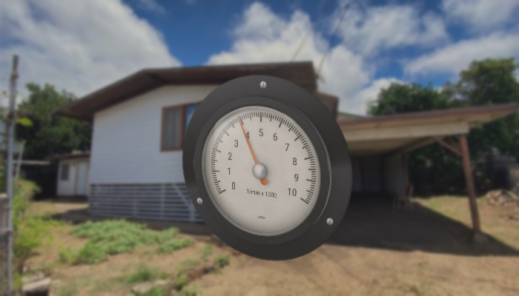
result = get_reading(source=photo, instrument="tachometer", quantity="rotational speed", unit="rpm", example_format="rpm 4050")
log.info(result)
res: rpm 4000
